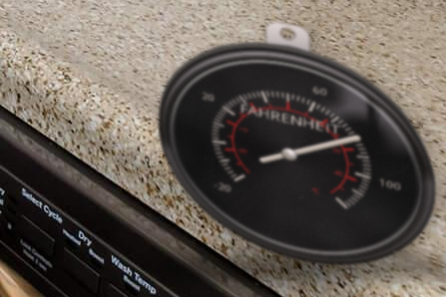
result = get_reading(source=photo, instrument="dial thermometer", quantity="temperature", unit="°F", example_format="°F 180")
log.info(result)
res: °F 80
